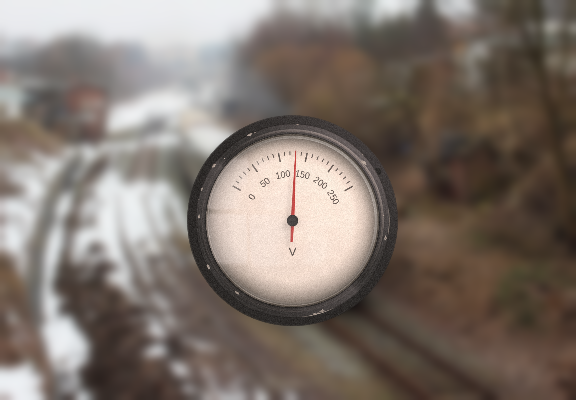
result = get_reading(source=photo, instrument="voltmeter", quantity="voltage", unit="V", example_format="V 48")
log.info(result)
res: V 130
